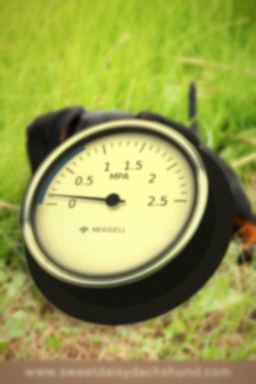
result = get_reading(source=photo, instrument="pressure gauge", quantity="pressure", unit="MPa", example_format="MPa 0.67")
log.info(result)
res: MPa 0.1
